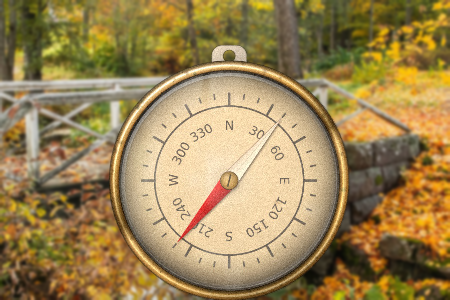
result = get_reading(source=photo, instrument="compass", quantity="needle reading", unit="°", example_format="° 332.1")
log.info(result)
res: ° 220
